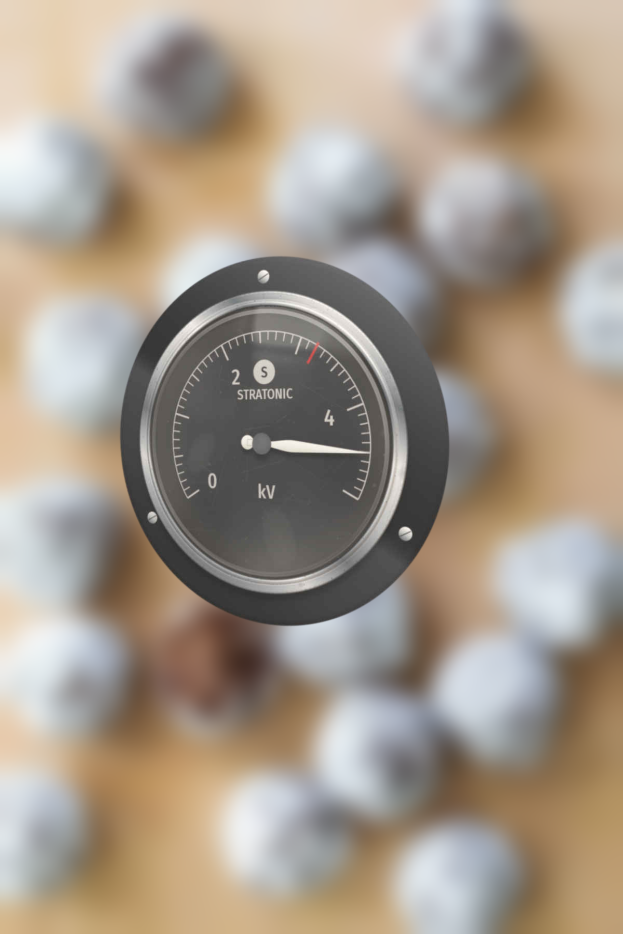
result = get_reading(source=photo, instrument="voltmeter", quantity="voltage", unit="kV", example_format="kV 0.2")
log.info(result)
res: kV 4.5
